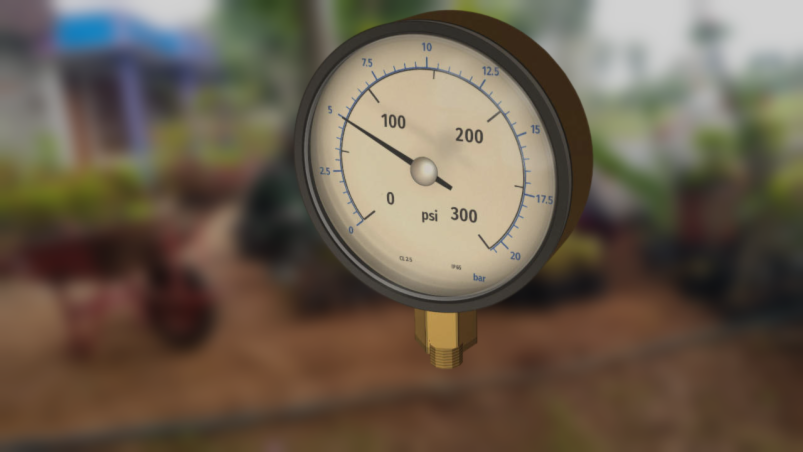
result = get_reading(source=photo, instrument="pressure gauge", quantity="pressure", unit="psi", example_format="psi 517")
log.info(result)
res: psi 75
